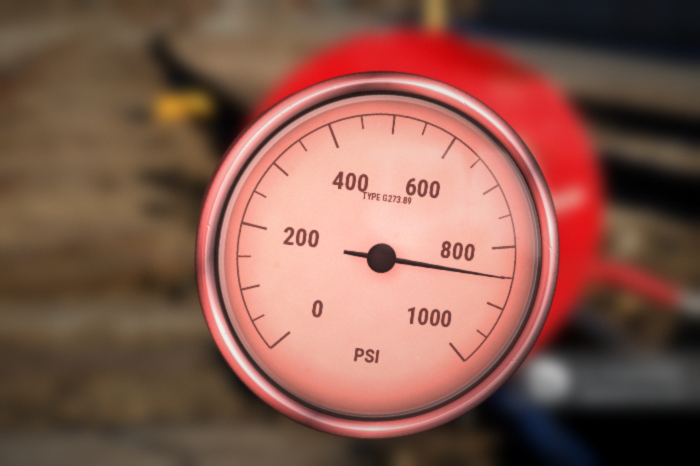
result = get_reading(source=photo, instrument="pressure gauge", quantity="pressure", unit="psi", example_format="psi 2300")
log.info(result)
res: psi 850
